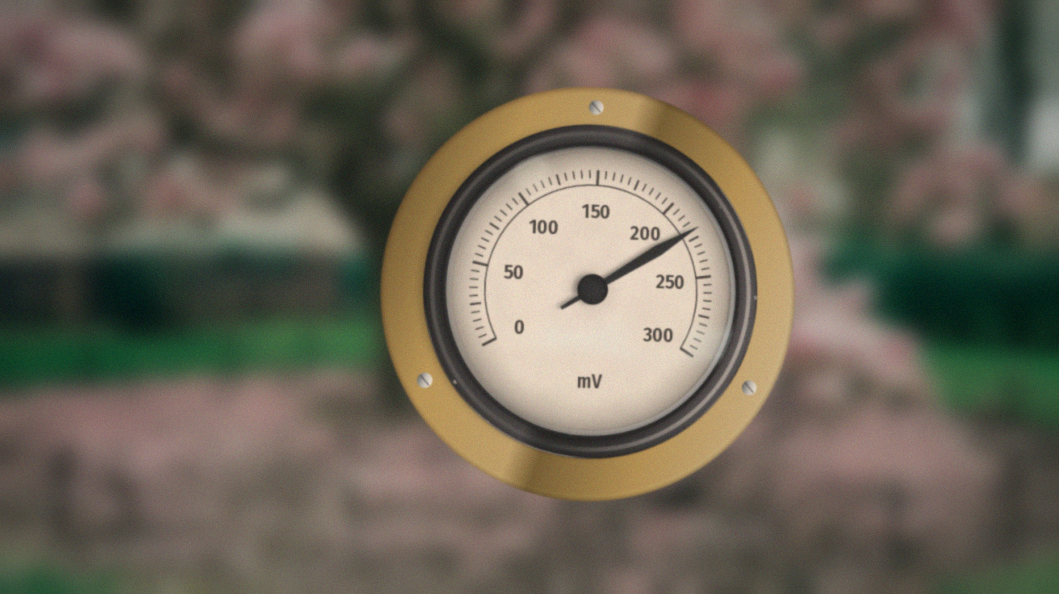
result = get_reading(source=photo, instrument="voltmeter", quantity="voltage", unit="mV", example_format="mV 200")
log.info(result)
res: mV 220
